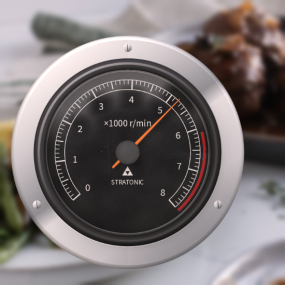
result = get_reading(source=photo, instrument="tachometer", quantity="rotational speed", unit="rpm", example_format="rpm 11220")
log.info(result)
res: rpm 5200
